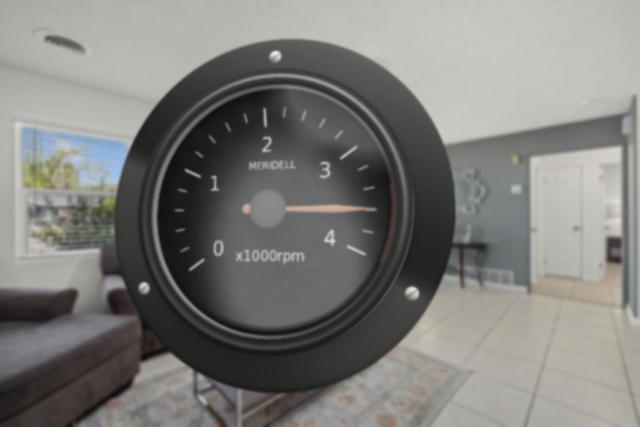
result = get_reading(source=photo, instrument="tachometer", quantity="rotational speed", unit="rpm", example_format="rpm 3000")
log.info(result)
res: rpm 3600
